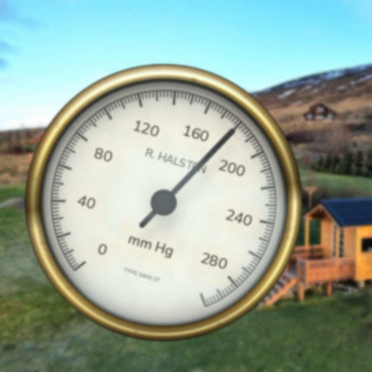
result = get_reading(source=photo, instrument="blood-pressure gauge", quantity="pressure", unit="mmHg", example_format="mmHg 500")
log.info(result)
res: mmHg 180
